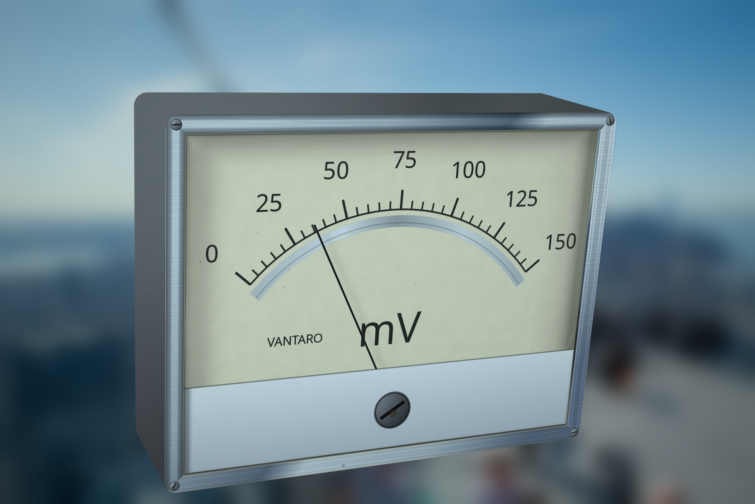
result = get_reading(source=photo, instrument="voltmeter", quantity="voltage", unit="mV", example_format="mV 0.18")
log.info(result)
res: mV 35
